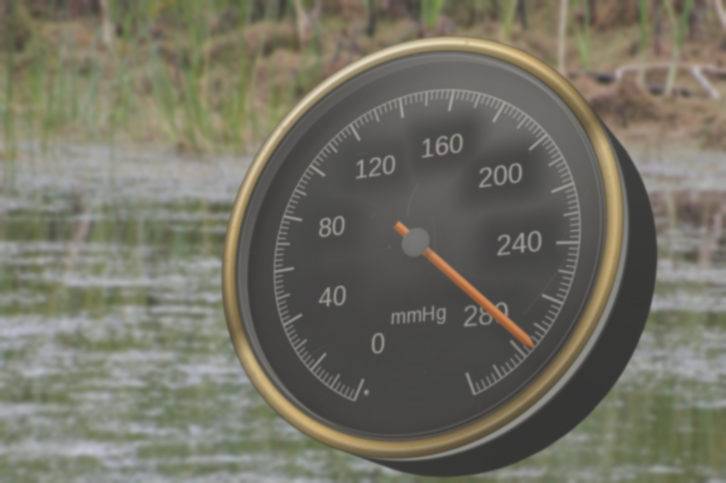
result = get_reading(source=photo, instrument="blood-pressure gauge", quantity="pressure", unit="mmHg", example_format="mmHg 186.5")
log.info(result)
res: mmHg 276
